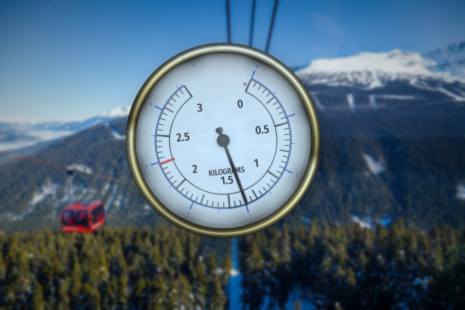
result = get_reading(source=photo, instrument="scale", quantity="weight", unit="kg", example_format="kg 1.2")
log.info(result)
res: kg 1.35
